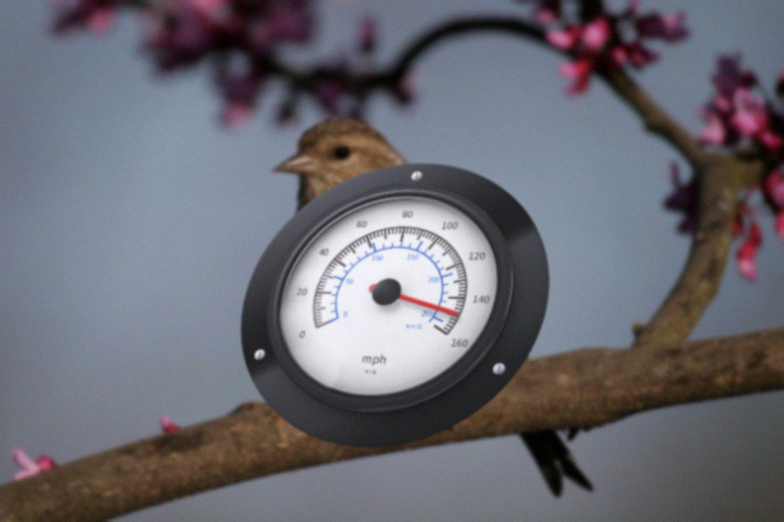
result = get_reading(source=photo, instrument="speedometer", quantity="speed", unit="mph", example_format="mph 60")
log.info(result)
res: mph 150
